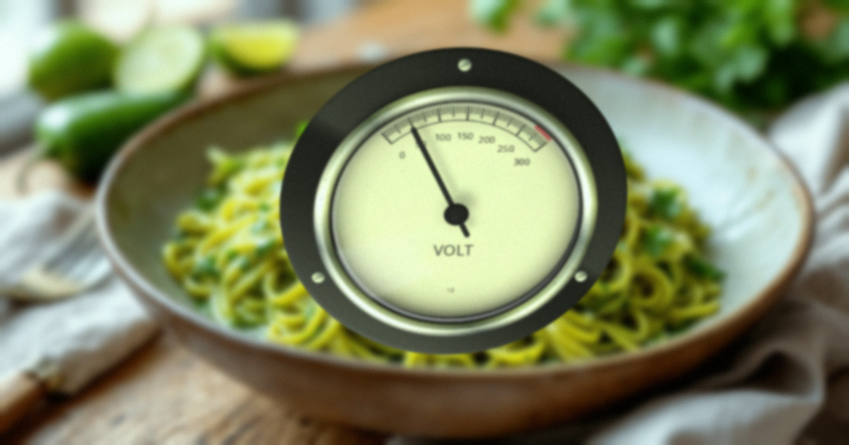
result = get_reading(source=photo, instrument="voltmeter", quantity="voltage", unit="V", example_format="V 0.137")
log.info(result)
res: V 50
